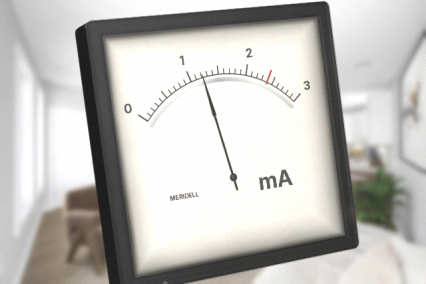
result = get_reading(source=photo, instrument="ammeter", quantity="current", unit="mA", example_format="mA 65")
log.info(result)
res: mA 1.2
